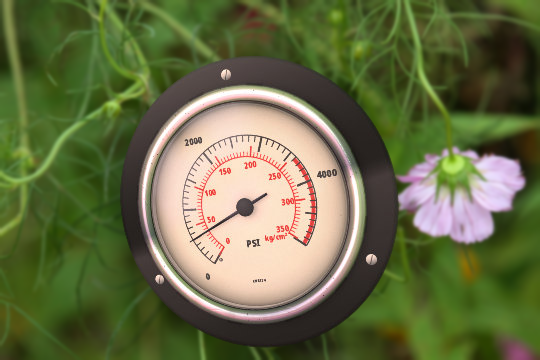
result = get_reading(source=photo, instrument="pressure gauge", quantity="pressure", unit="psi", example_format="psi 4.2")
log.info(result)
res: psi 500
